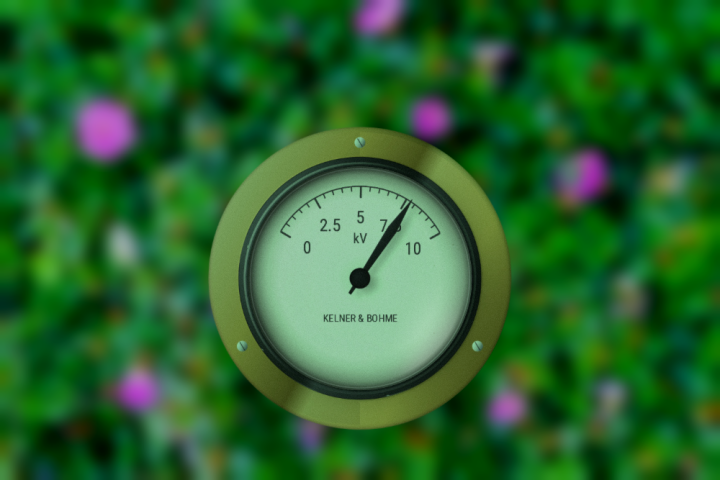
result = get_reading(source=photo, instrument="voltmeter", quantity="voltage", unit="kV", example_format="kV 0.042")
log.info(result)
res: kV 7.75
